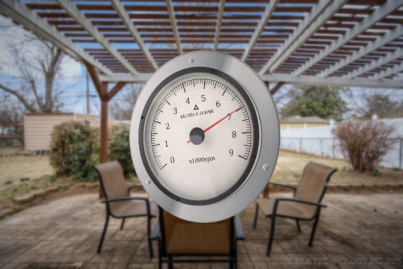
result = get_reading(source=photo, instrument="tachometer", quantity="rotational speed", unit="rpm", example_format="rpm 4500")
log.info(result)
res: rpm 7000
